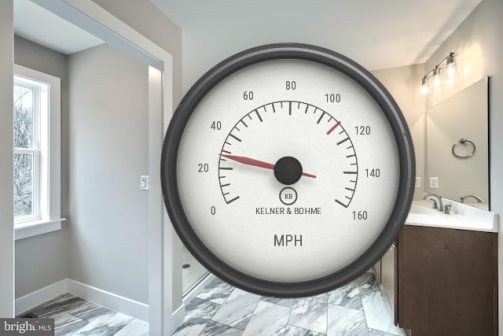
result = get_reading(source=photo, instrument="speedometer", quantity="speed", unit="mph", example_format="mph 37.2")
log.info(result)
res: mph 27.5
